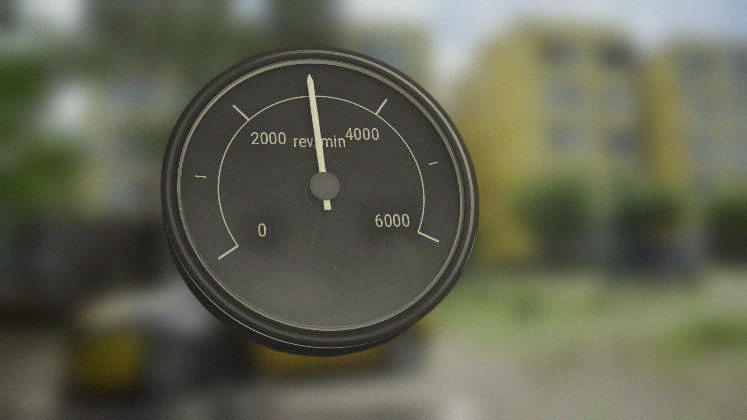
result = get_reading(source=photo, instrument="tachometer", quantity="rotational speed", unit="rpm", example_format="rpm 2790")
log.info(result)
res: rpm 3000
